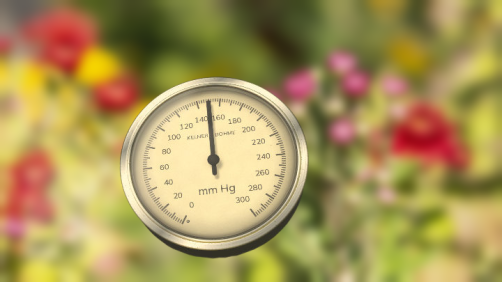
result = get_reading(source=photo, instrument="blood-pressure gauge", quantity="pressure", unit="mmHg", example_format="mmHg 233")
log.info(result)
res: mmHg 150
